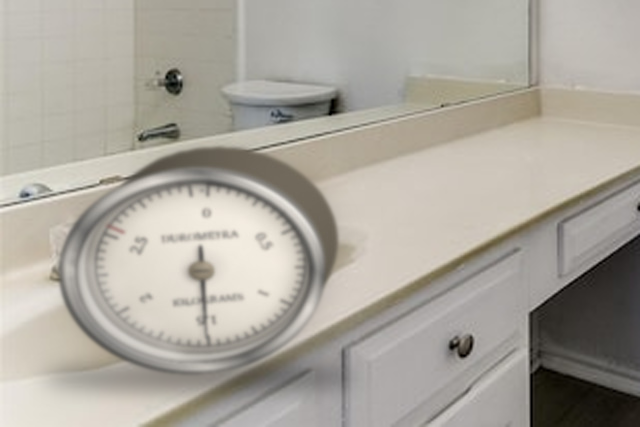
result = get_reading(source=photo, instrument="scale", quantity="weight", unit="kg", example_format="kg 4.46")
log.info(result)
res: kg 1.5
